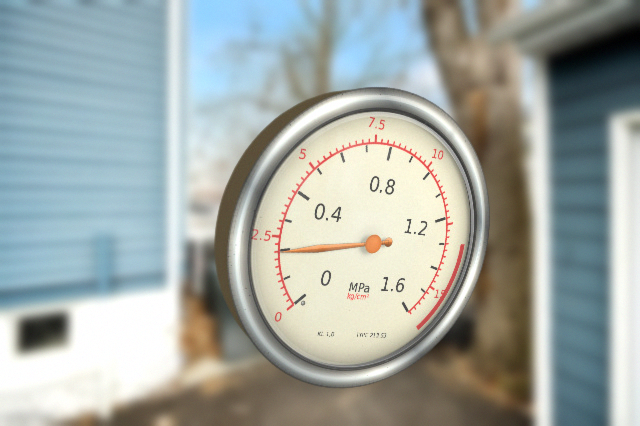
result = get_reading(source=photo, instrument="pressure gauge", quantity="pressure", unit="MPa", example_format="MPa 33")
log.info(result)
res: MPa 0.2
